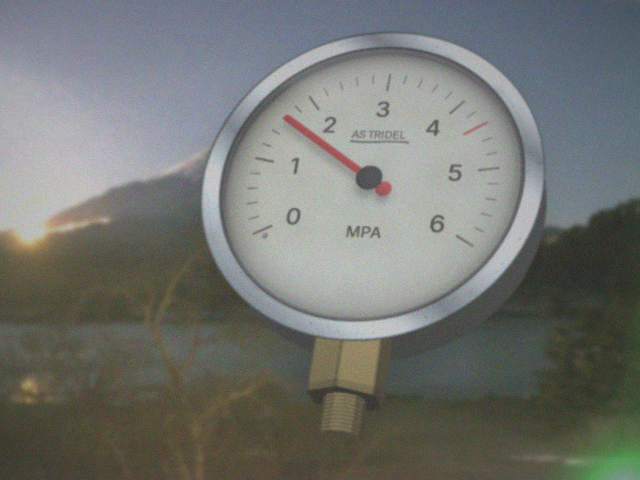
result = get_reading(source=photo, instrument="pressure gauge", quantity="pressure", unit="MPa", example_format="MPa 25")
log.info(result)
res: MPa 1.6
